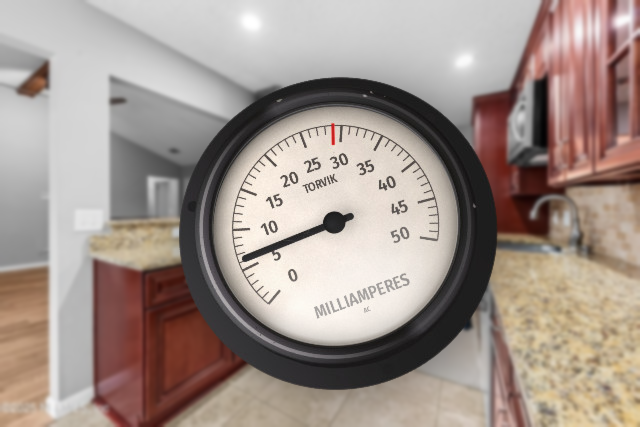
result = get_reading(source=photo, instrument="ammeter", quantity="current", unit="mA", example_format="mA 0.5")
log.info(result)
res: mA 6
